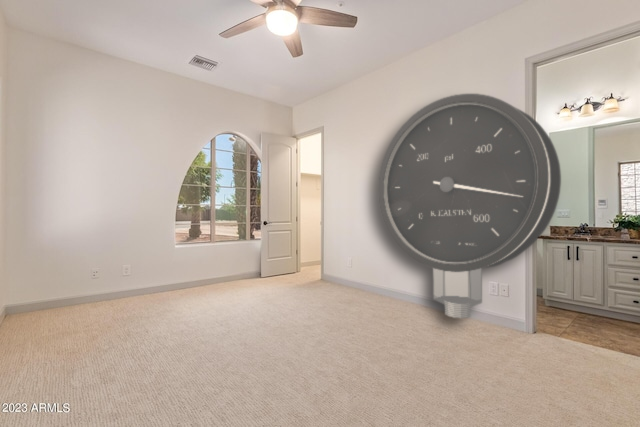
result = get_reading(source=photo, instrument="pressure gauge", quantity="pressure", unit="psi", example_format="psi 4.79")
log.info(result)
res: psi 525
